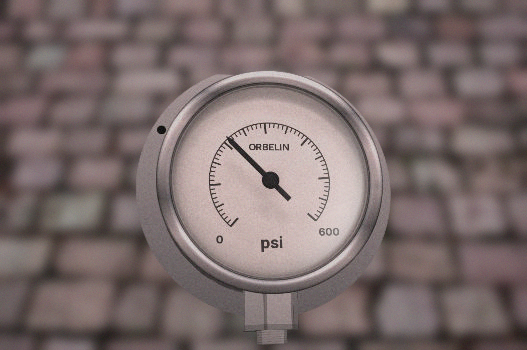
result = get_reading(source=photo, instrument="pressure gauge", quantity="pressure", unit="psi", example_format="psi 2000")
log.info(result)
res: psi 210
